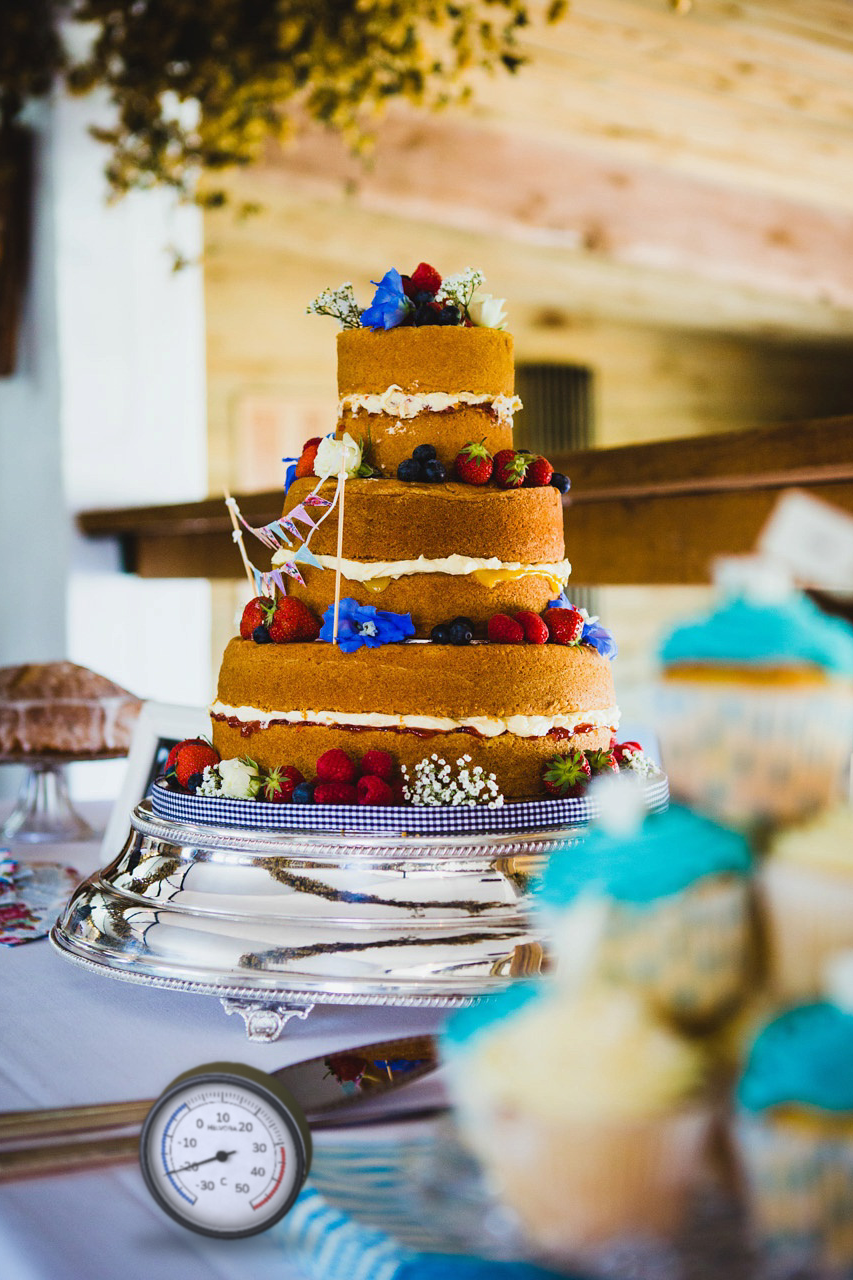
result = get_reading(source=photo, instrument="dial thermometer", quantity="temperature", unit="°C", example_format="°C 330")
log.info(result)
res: °C -20
